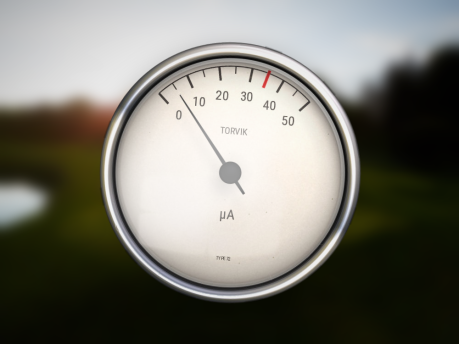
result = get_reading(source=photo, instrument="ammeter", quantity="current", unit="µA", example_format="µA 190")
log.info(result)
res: µA 5
